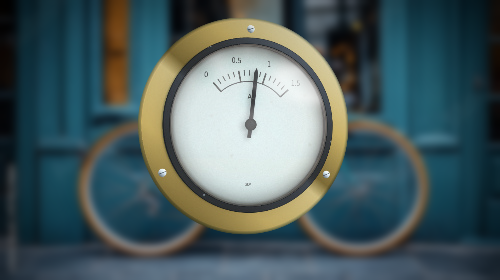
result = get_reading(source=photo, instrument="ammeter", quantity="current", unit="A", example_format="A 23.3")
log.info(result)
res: A 0.8
